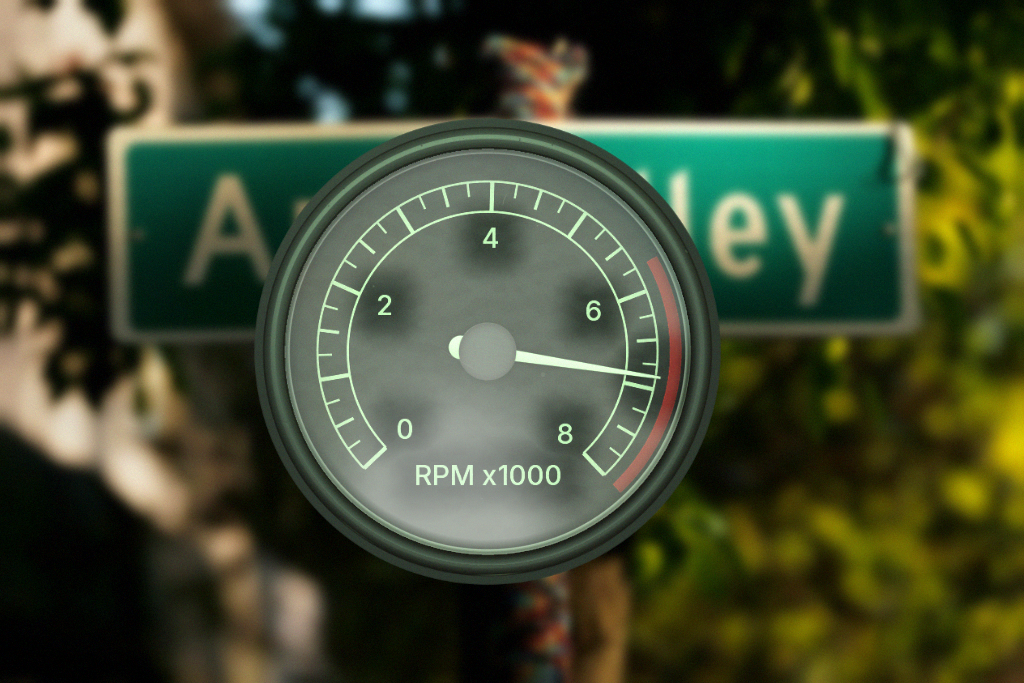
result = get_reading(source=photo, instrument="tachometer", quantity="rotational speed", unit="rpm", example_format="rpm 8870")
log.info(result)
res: rpm 6875
